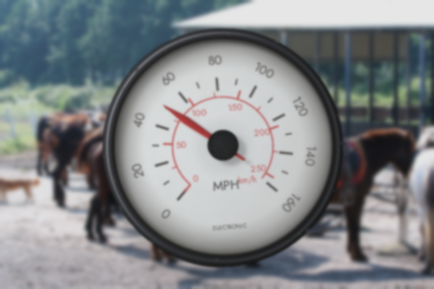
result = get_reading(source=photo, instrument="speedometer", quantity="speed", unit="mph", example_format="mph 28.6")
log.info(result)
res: mph 50
